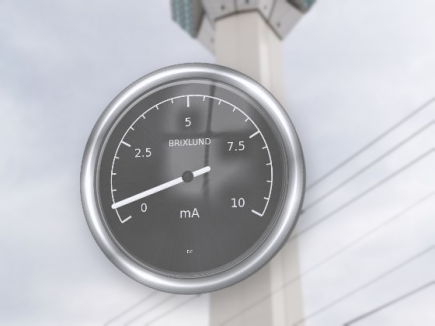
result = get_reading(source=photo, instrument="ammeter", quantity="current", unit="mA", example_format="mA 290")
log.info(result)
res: mA 0.5
